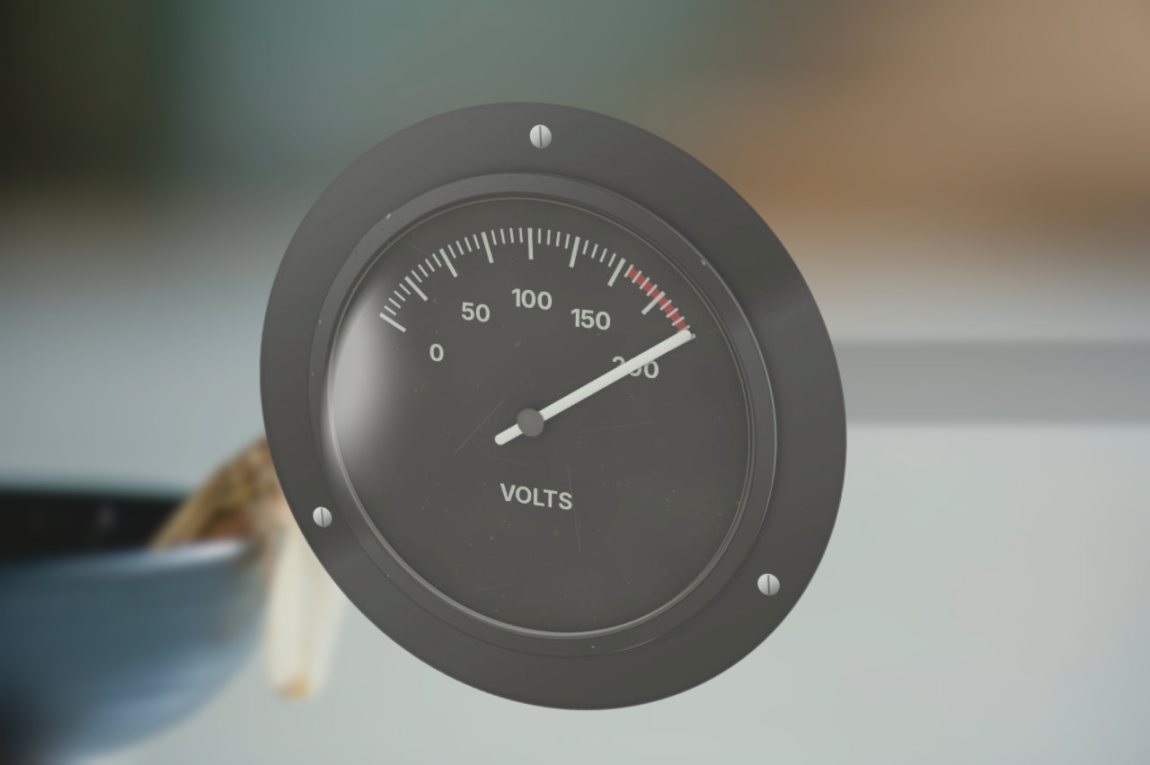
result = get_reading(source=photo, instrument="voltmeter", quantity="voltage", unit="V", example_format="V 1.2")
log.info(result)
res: V 197.5
